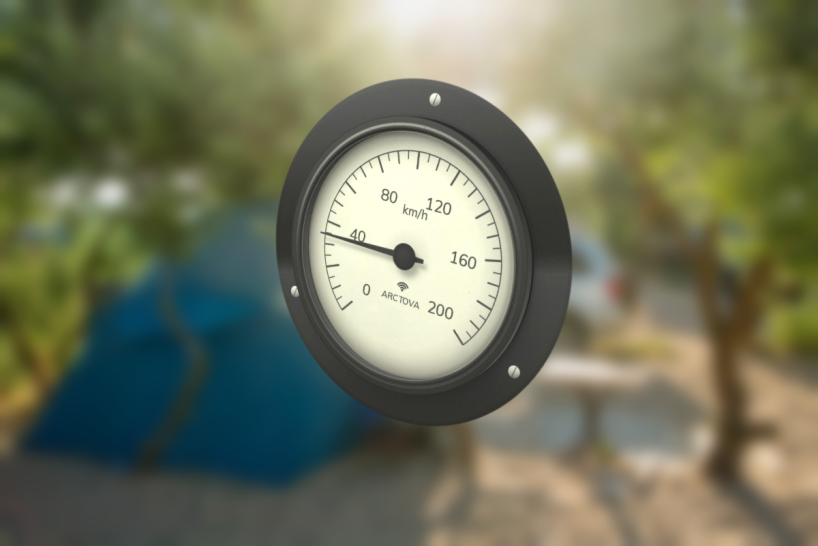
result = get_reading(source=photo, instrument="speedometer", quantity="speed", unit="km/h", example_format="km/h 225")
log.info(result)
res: km/h 35
